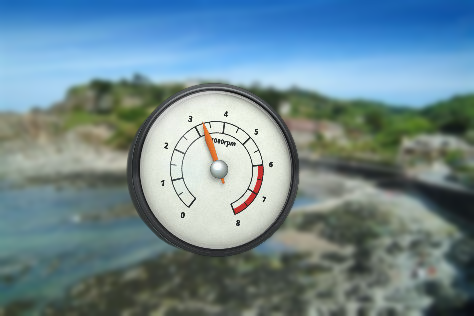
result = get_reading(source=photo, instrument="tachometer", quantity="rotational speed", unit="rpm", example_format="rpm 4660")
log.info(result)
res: rpm 3250
